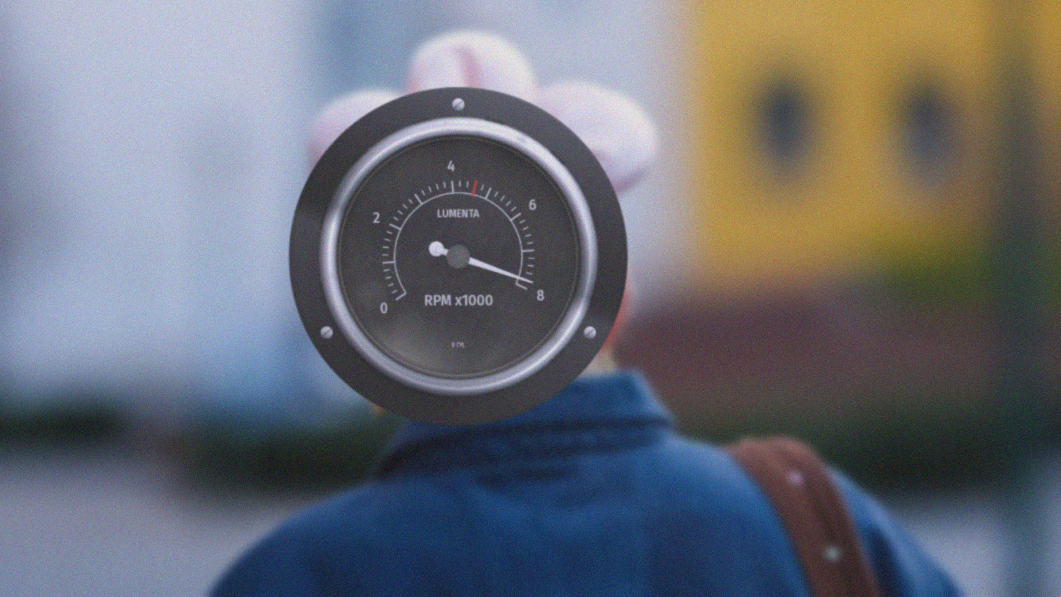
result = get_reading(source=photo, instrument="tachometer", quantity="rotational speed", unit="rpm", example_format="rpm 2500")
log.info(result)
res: rpm 7800
